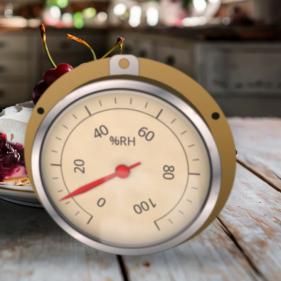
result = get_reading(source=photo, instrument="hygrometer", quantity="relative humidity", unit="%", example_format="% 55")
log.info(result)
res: % 10
